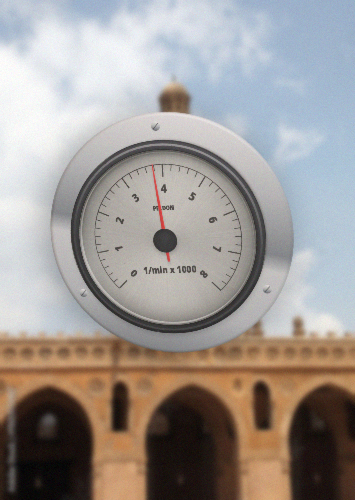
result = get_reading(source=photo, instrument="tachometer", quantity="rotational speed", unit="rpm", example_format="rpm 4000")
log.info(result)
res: rpm 3800
